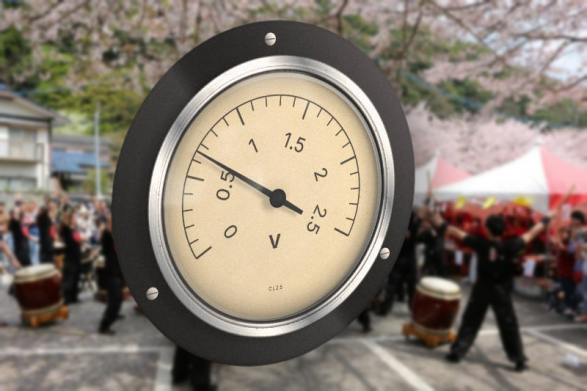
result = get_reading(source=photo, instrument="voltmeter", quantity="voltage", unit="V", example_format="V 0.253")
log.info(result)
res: V 0.65
